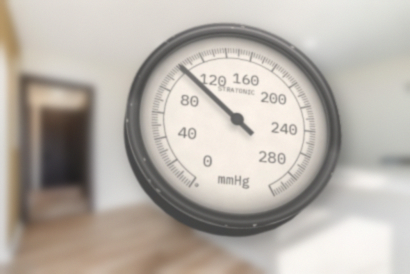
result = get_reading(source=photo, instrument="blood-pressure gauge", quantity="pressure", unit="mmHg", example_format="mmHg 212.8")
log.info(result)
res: mmHg 100
